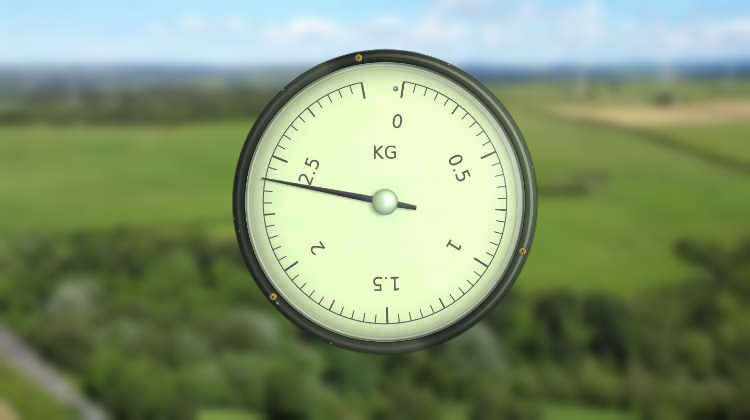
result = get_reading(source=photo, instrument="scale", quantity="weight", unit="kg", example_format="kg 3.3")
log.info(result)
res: kg 2.4
